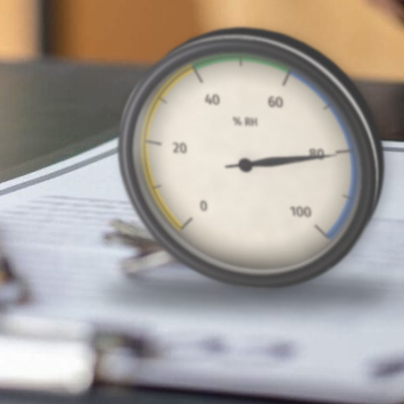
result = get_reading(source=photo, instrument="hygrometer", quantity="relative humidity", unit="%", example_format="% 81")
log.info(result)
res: % 80
